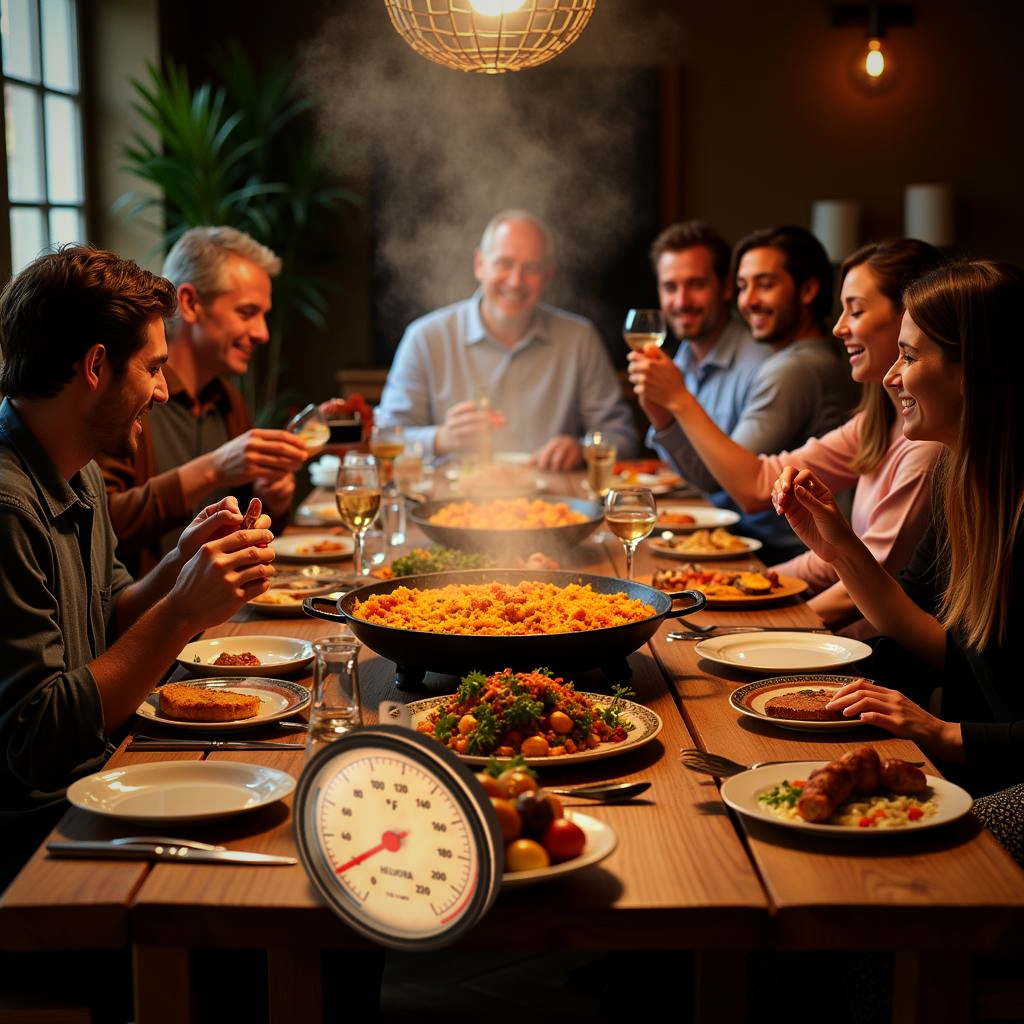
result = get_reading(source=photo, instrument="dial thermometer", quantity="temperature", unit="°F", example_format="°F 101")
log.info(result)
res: °F 20
